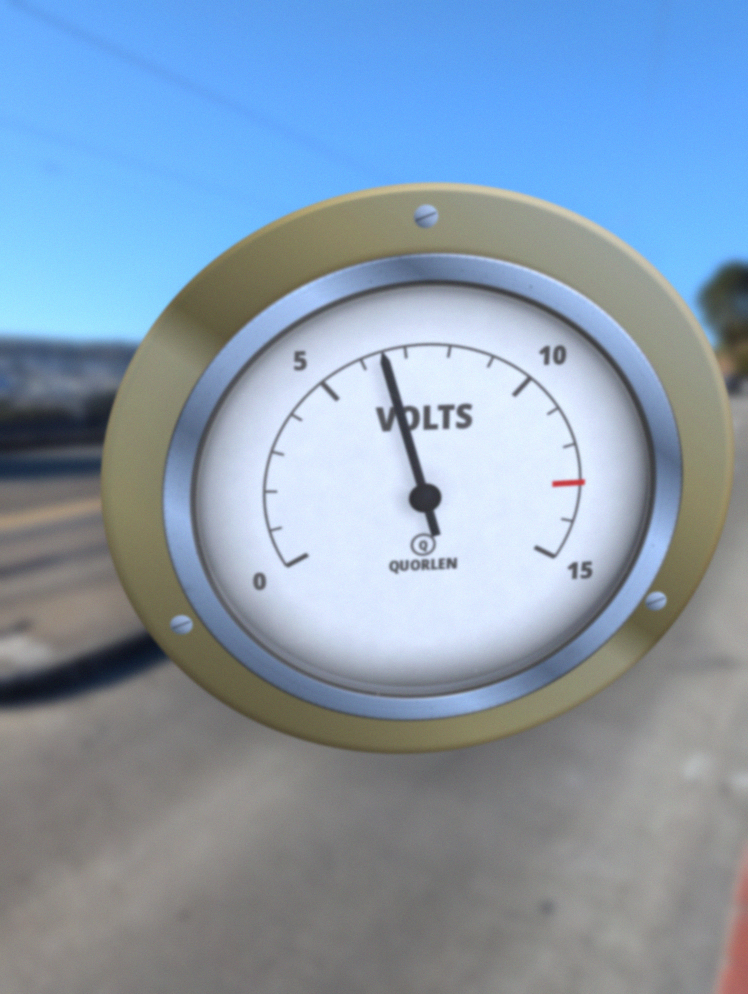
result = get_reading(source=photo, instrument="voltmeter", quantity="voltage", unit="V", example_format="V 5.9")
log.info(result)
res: V 6.5
